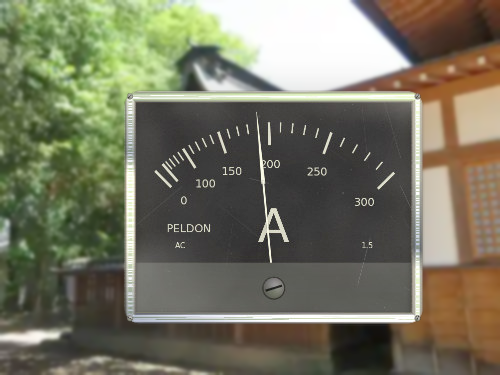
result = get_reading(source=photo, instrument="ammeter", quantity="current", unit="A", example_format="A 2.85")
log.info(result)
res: A 190
